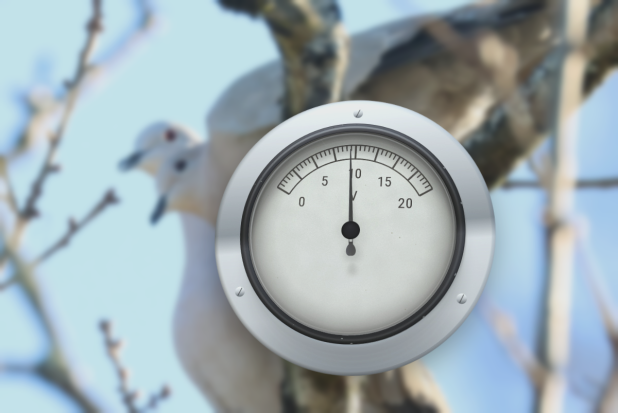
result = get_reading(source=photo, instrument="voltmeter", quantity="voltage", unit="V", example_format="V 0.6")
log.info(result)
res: V 9.5
